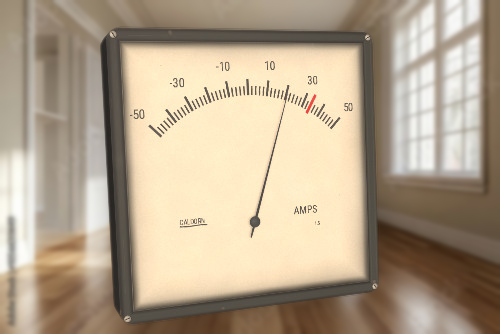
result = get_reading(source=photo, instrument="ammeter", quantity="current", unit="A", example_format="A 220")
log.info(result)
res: A 20
